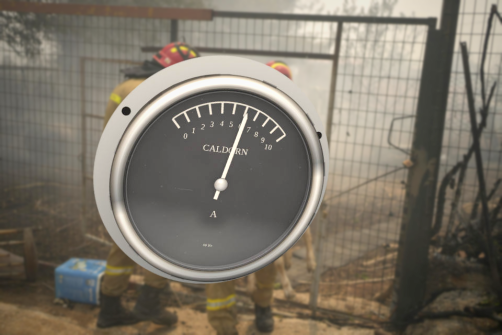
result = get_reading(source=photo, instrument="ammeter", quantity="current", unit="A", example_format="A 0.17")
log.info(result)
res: A 6
